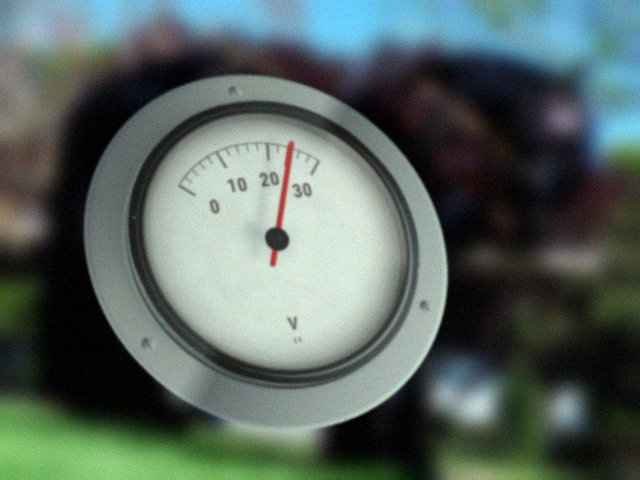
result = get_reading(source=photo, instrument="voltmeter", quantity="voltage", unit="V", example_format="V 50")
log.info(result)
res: V 24
